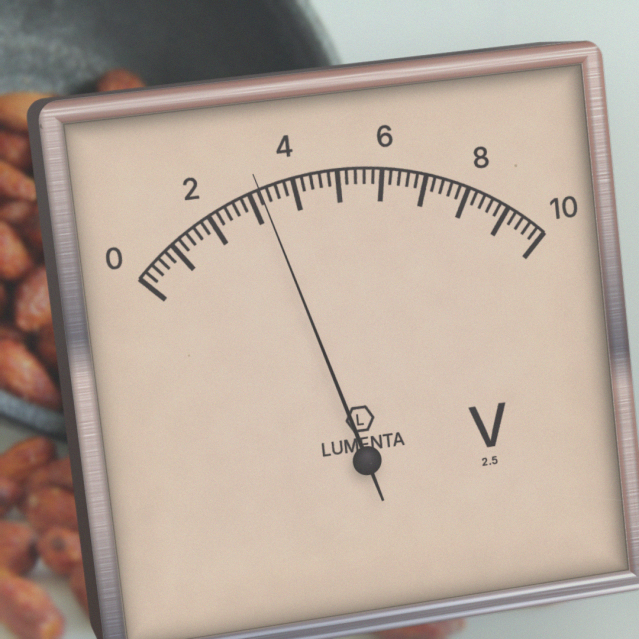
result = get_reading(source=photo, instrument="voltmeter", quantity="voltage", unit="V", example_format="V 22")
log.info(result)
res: V 3.2
